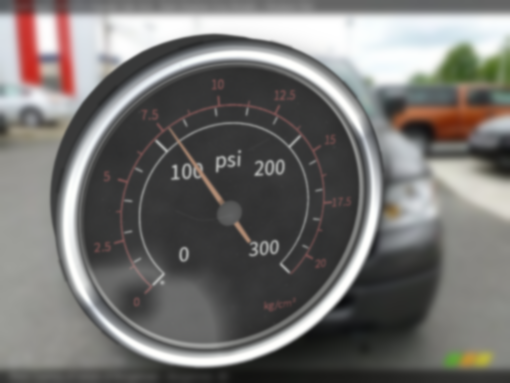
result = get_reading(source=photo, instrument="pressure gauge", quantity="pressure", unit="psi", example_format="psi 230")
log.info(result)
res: psi 110
